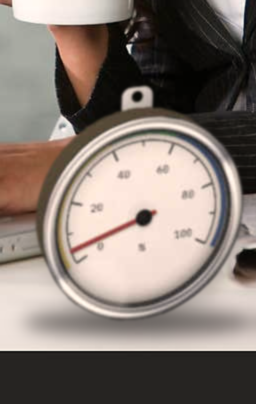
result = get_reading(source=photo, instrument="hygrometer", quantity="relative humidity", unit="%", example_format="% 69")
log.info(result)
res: % 5
